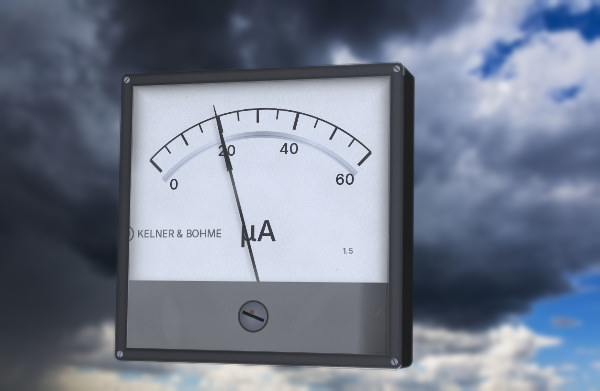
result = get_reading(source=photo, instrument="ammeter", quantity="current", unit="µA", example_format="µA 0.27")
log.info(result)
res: µA 20
